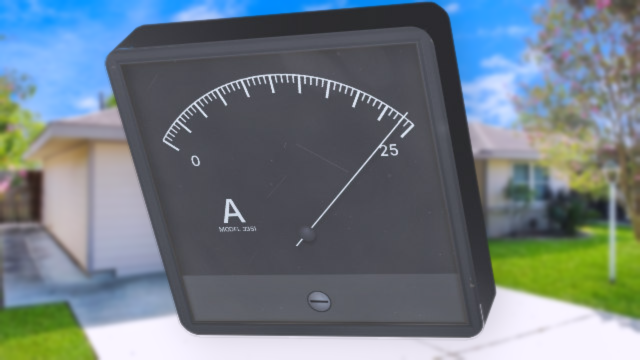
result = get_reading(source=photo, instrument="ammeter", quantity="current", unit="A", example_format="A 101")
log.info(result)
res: A 24
